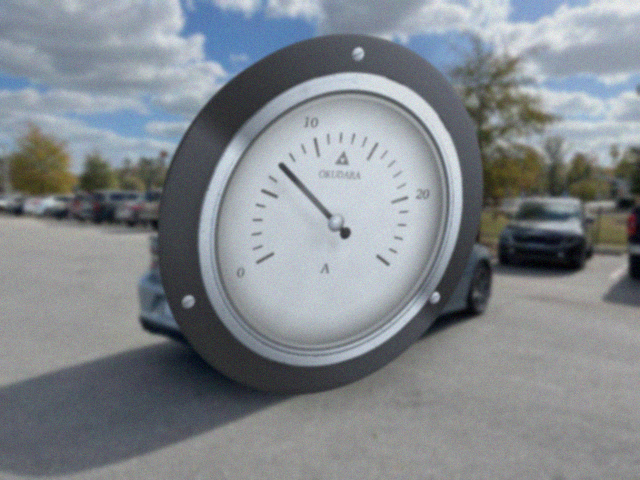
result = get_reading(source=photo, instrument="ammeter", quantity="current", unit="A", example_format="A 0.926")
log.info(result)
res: A 7
